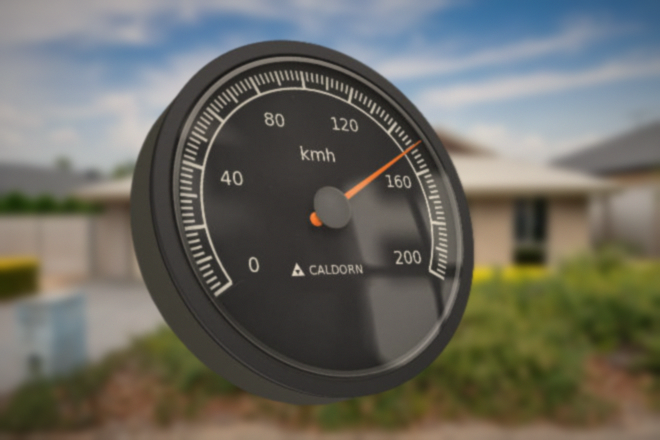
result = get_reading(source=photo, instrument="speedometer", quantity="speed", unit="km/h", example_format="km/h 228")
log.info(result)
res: km/h 150
